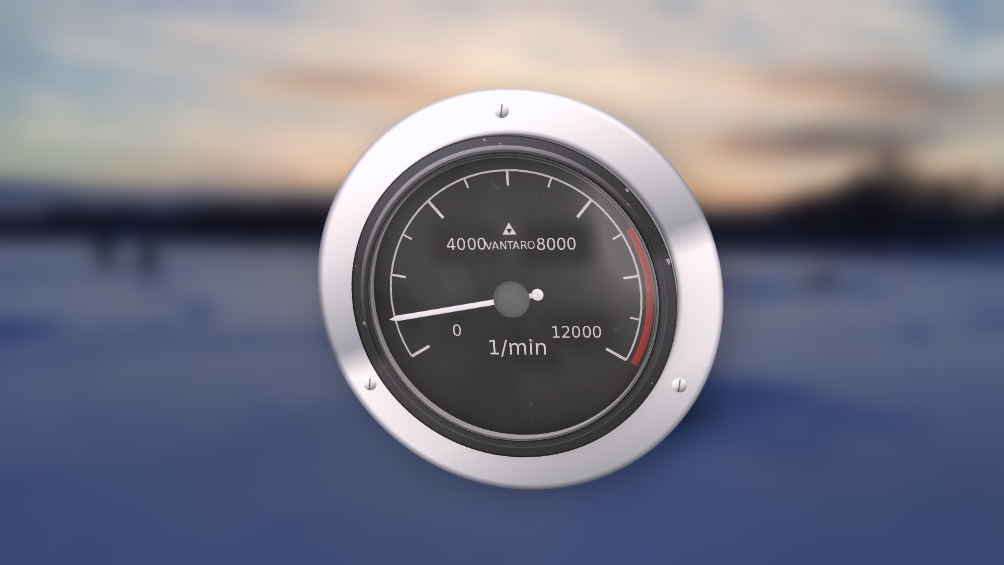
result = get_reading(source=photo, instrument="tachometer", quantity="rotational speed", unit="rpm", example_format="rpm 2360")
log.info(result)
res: rpm 1000
